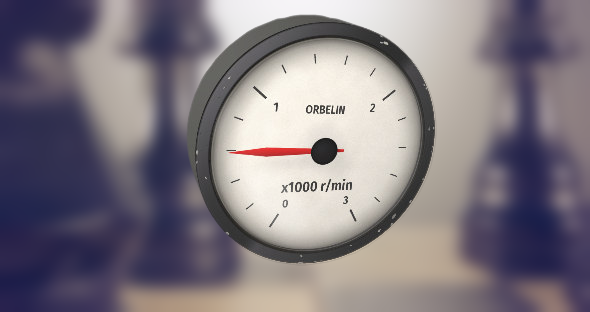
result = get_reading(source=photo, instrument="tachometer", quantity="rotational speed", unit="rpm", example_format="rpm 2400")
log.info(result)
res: rpm 600
